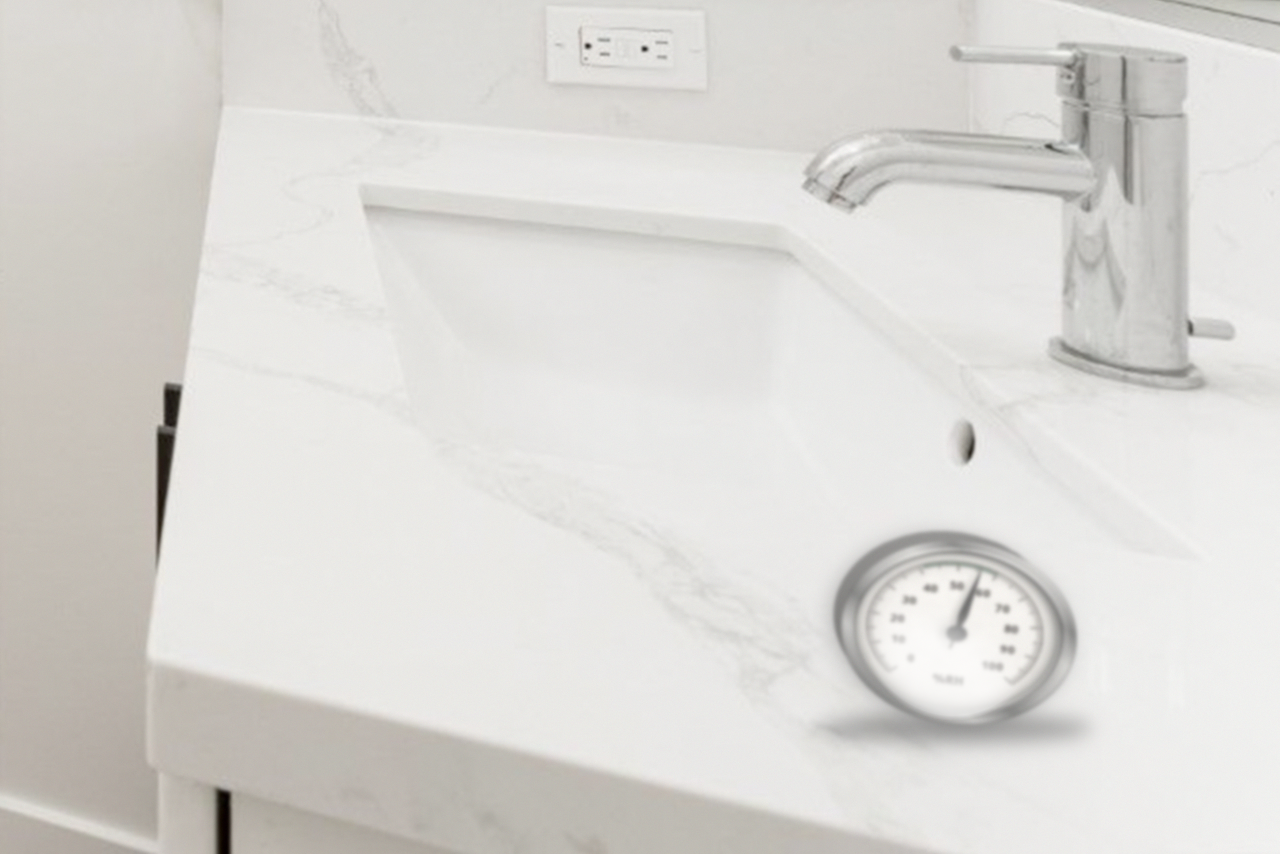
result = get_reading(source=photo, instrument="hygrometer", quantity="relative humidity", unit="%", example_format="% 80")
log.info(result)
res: % 55
